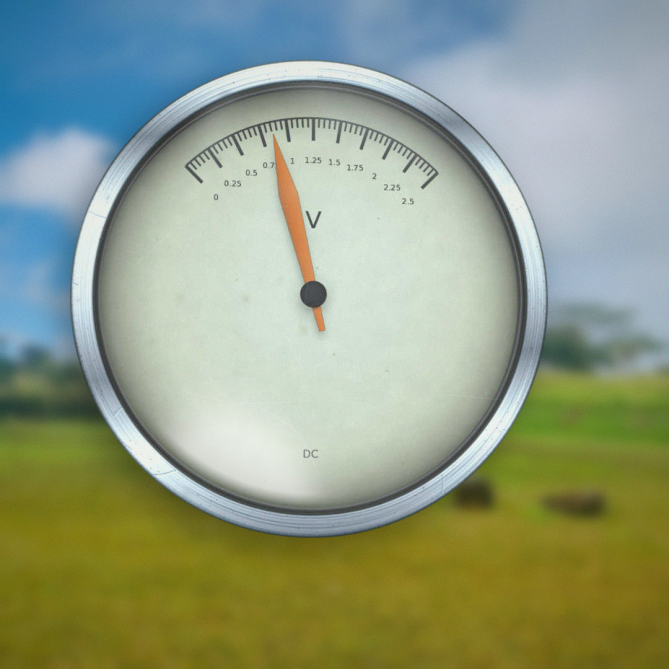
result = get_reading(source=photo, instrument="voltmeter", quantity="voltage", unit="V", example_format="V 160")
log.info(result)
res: V 0.85
